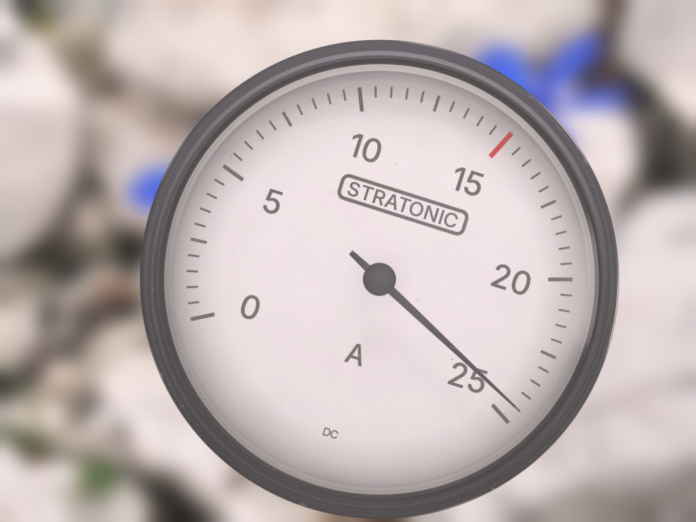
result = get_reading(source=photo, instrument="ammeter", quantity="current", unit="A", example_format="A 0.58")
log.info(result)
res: A 24.5
